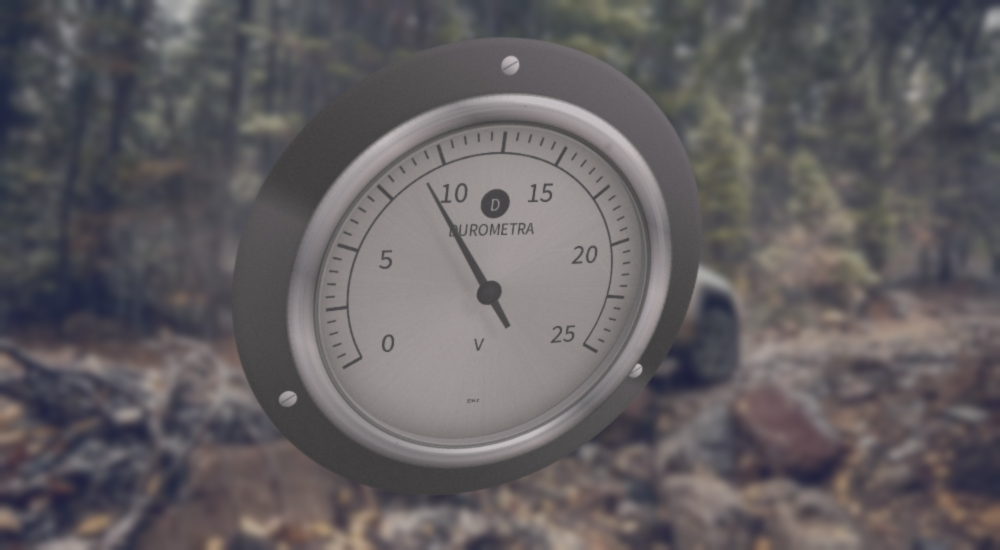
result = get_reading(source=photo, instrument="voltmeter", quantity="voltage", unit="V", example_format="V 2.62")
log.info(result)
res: V 9
